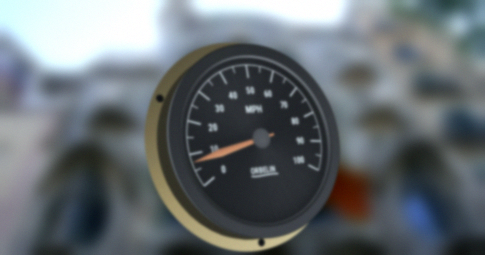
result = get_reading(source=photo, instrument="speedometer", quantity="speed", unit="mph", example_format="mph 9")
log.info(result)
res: mph 7.5
